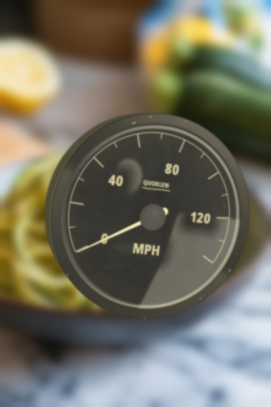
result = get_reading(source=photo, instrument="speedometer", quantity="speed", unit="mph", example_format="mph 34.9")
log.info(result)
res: mph 0
